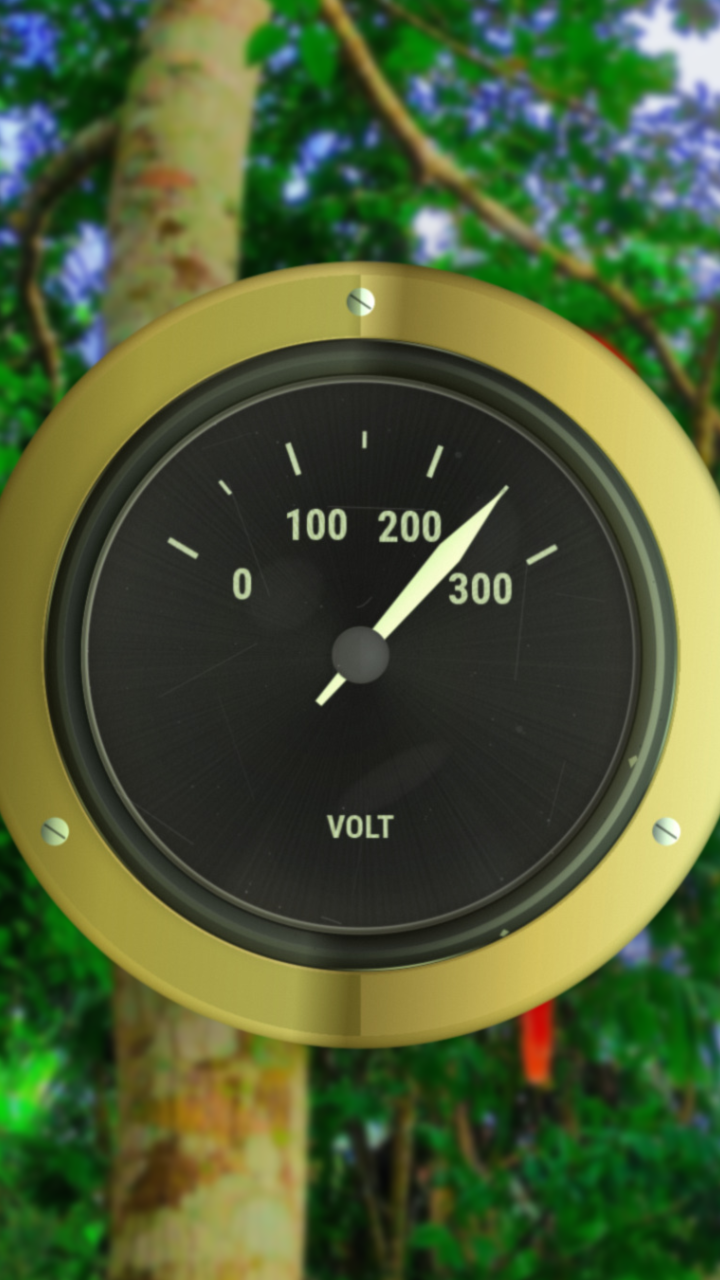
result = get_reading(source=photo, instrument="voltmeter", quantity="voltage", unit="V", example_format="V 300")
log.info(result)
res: V 250
